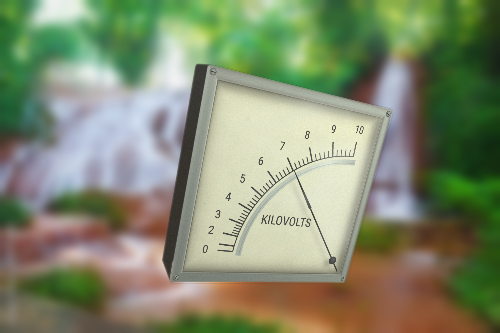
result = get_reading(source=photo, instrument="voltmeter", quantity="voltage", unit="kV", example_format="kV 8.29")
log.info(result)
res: kV 7
